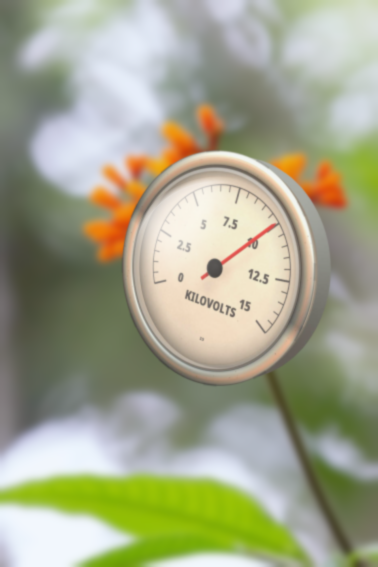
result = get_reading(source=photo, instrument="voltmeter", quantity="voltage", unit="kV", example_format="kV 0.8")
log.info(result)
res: kV 10
